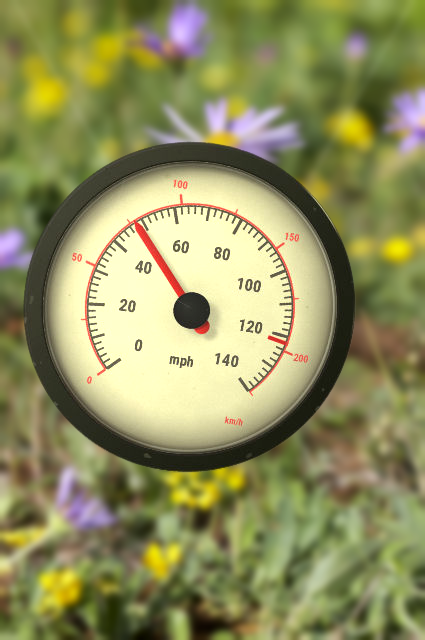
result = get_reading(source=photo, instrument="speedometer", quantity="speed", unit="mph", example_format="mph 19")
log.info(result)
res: mph 48
